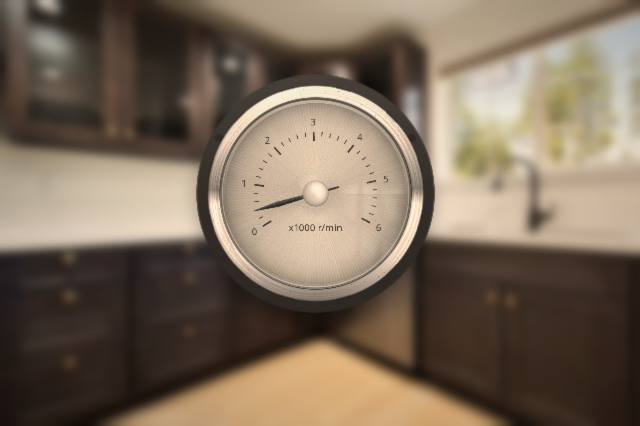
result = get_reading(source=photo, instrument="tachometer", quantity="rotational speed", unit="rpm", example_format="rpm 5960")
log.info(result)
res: rpm 400
